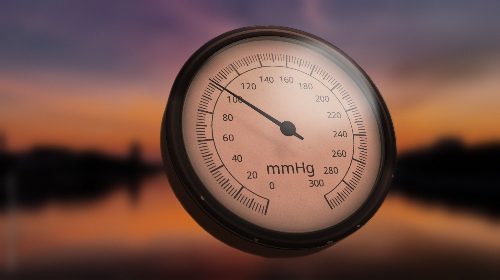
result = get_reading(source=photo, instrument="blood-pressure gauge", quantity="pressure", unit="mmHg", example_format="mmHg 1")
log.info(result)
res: mmHg 100
